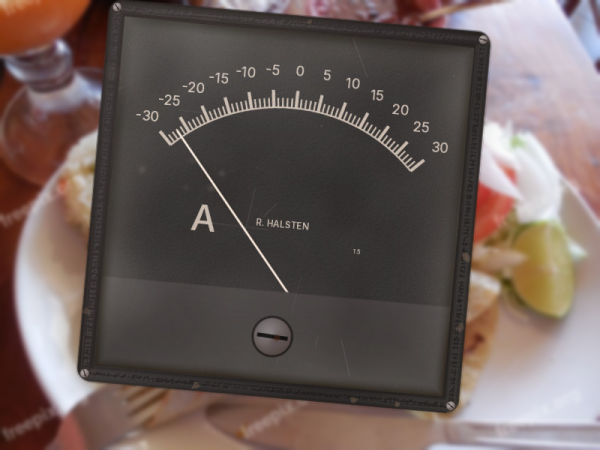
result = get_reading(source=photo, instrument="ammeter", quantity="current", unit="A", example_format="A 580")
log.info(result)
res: A -27
